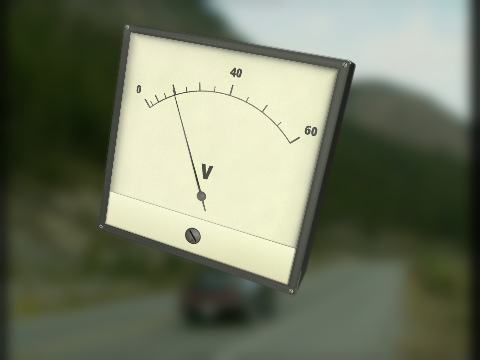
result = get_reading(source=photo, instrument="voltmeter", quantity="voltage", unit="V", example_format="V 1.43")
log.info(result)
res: V 20
